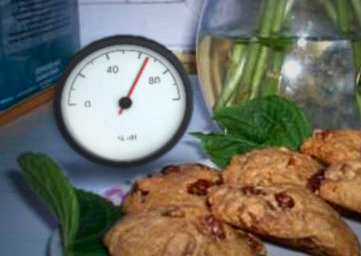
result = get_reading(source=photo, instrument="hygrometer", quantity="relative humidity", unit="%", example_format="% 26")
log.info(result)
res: % 65
